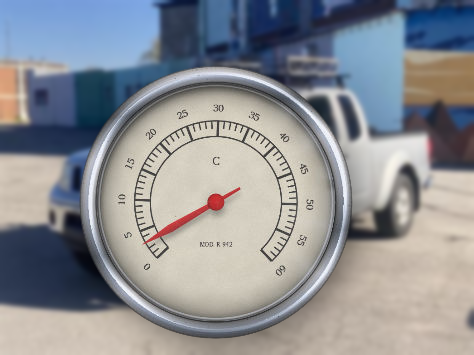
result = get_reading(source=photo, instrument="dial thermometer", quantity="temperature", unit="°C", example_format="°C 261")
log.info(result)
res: °C 3
